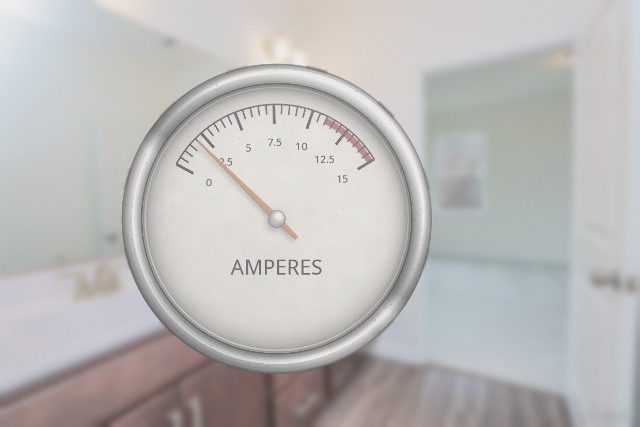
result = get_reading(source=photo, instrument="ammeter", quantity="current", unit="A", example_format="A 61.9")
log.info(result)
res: A 2
